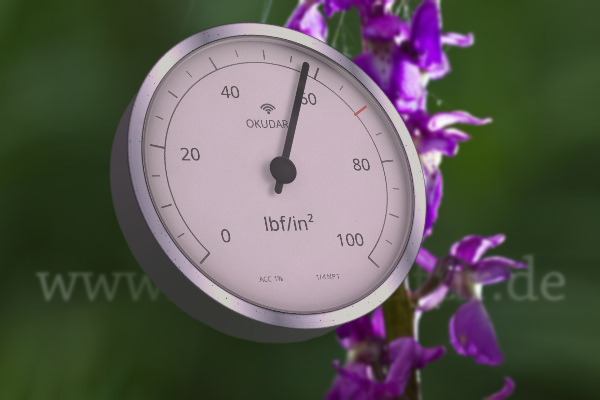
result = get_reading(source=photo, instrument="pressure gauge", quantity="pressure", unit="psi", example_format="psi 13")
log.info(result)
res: psi 57.5
